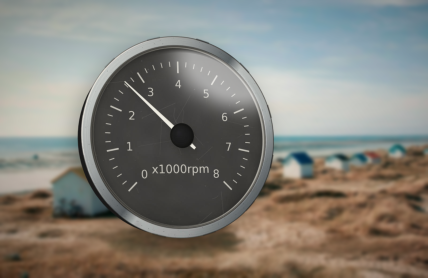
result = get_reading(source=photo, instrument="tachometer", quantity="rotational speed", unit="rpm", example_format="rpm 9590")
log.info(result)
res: rpm 2600
